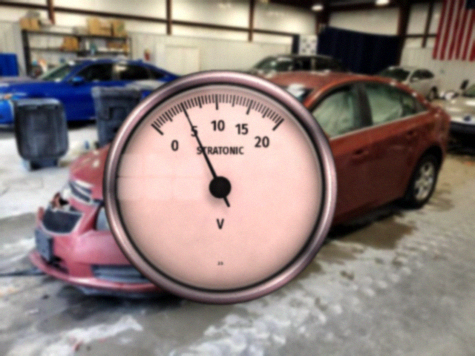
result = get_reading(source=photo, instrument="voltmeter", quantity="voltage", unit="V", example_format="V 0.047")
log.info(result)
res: V 5
